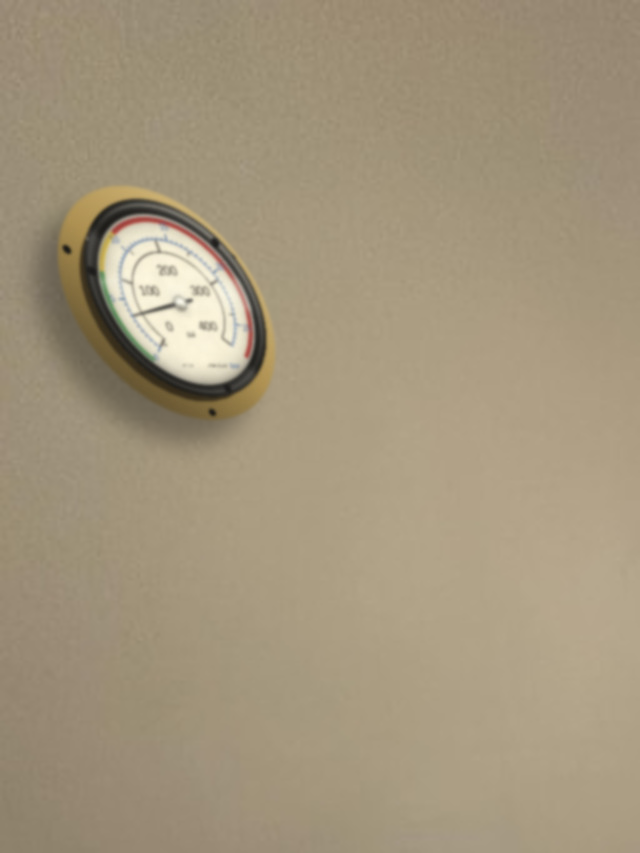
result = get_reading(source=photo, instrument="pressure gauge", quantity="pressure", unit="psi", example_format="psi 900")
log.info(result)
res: psi 50
